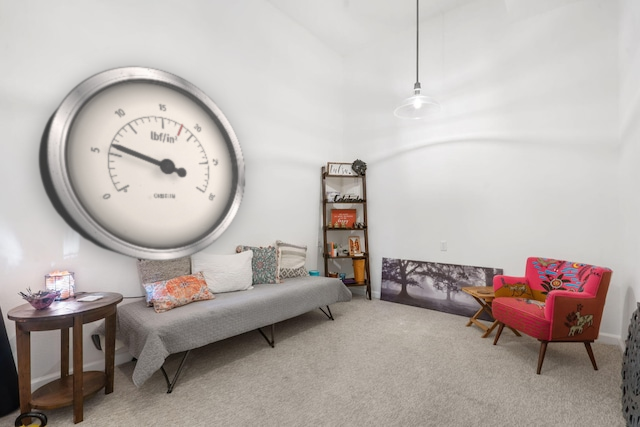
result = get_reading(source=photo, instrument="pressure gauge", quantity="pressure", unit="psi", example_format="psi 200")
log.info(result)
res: psi 6
